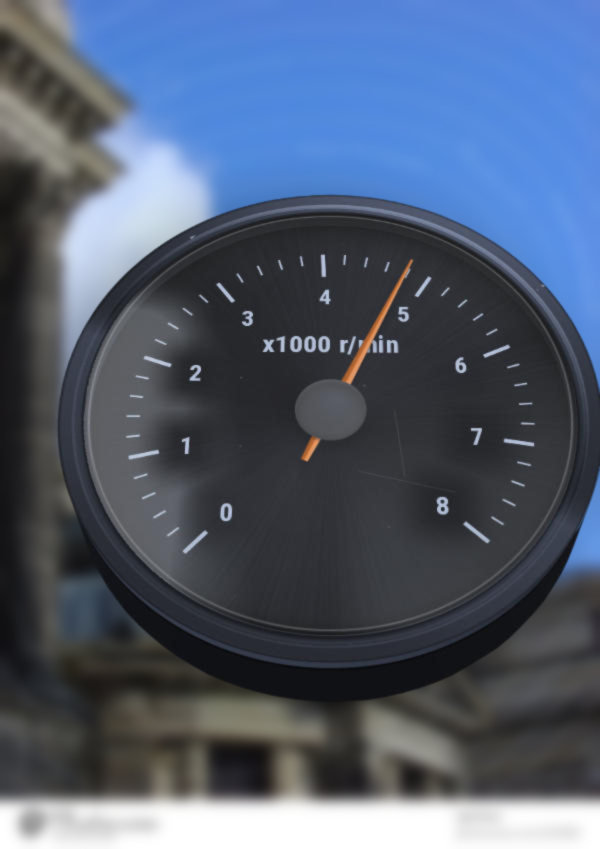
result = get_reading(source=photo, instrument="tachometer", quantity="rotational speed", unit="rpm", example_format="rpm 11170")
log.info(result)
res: rpm 4800
